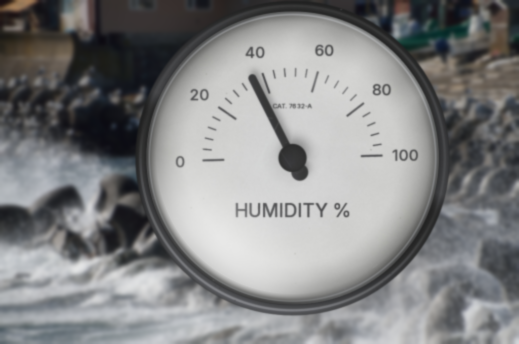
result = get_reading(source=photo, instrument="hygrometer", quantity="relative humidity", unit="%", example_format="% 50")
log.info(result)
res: % 36
